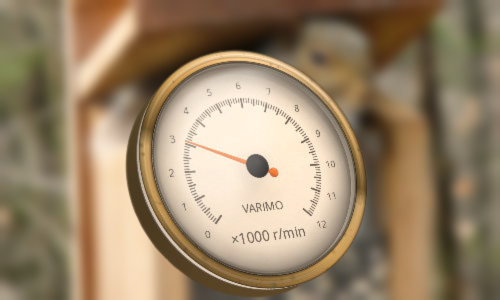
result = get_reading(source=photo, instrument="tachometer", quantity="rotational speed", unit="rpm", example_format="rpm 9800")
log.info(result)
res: rpm 3000
